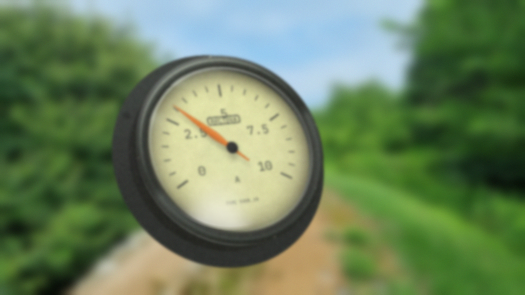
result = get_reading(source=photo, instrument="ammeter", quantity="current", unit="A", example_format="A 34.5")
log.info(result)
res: A 3
